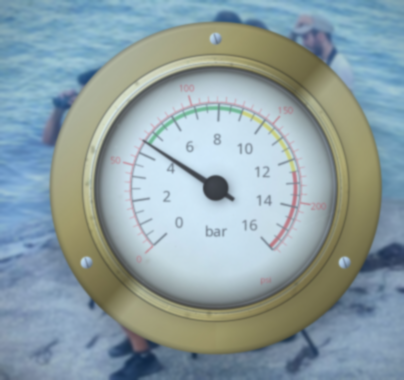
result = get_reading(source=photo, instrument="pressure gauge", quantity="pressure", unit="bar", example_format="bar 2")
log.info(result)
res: bar 4.5
